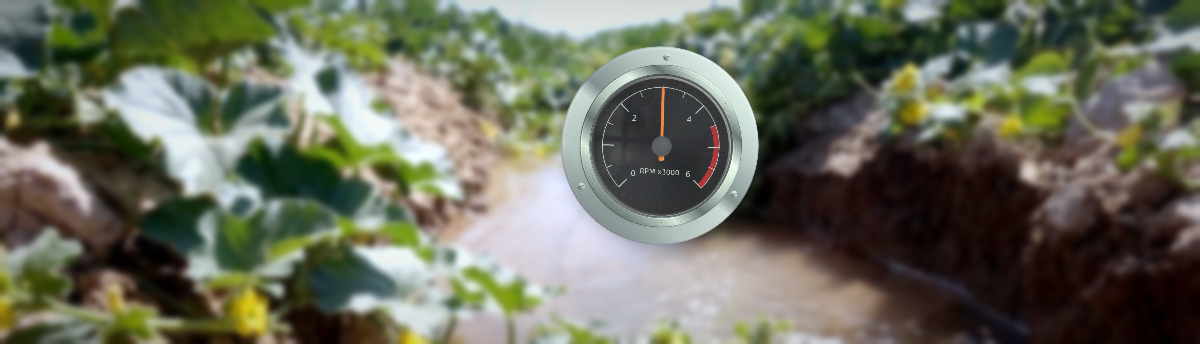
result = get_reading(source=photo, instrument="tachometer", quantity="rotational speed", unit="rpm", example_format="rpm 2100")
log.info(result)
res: rpm 3000
